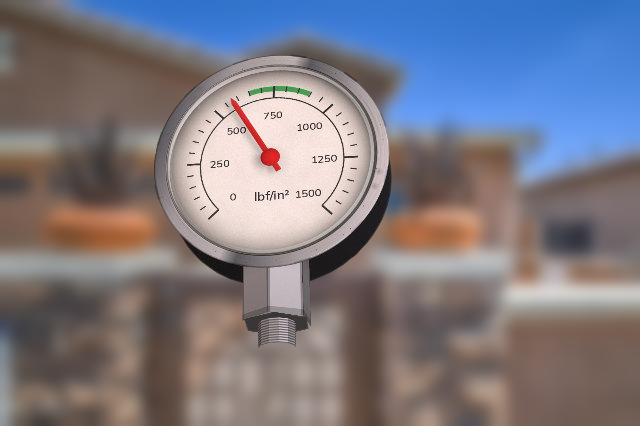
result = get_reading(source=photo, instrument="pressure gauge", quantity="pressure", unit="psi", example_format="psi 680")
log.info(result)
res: psi 575
